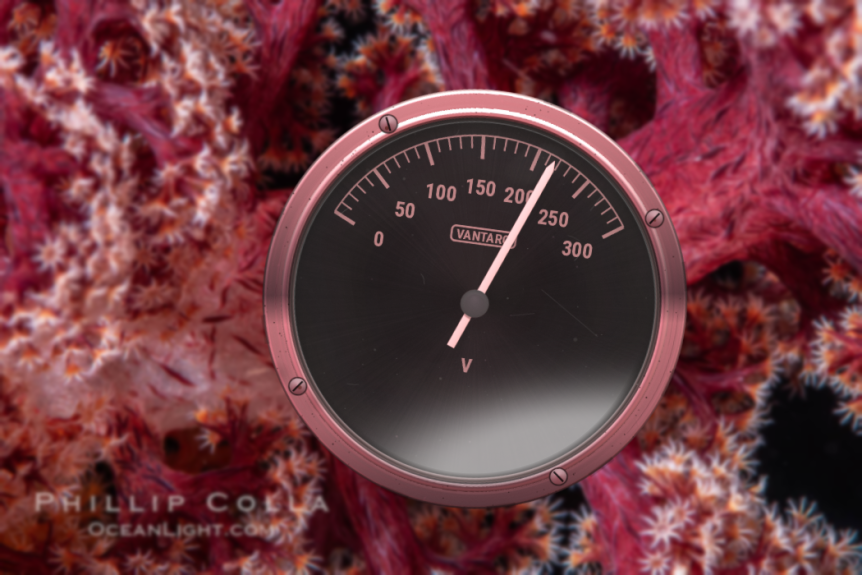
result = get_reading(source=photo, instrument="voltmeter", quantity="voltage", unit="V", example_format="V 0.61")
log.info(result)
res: V 215
